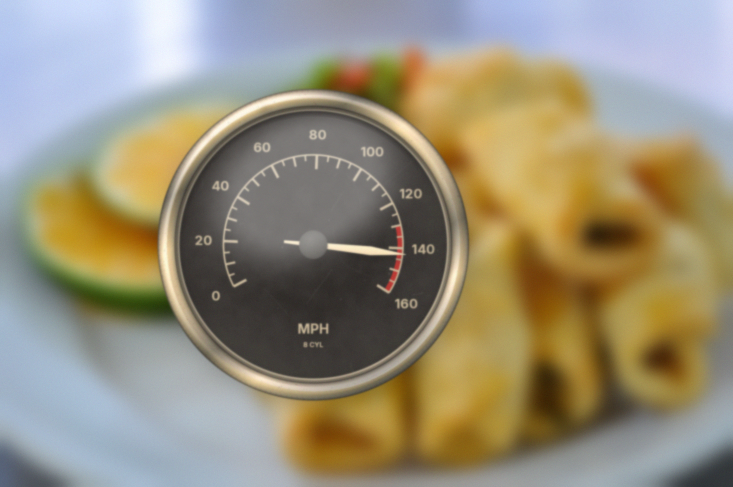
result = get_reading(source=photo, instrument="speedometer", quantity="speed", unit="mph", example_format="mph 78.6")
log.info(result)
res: mph 142.5
